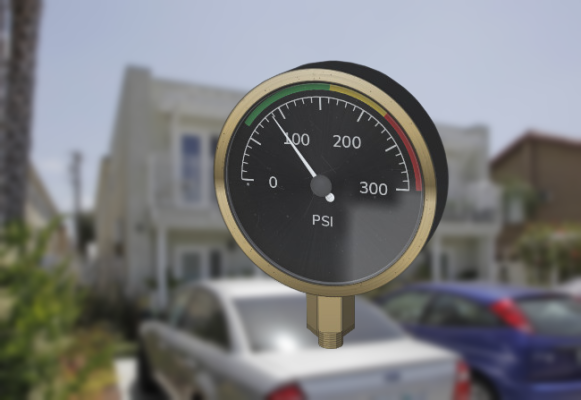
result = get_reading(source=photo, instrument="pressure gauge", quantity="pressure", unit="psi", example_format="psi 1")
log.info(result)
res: psi 90
